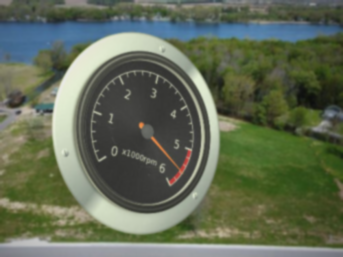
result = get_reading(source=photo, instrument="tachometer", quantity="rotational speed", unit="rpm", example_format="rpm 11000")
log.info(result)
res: rpm 5600
